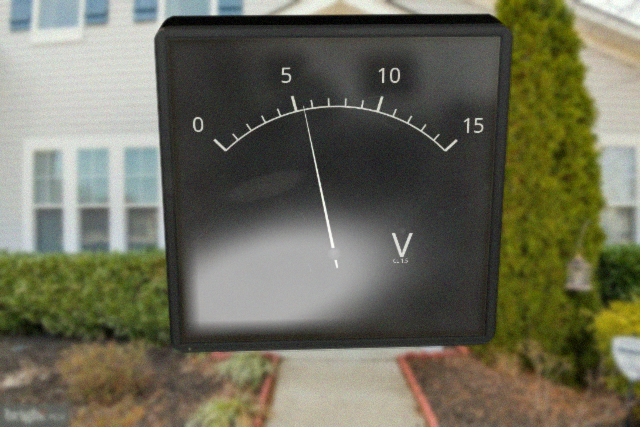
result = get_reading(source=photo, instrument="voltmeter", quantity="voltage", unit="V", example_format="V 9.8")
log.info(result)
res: V 5.5
